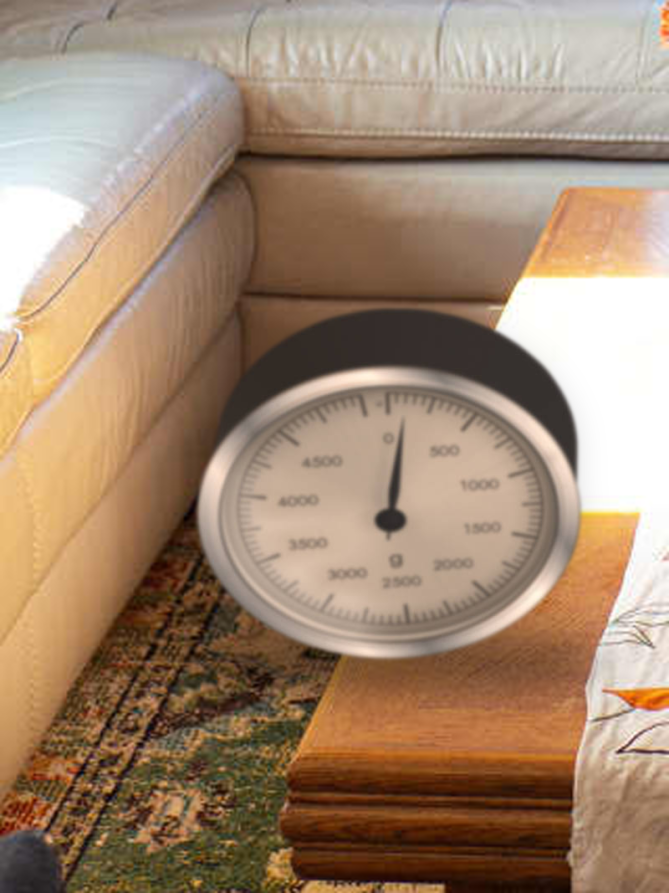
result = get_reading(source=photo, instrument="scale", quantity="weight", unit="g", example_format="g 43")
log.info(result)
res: g 100
